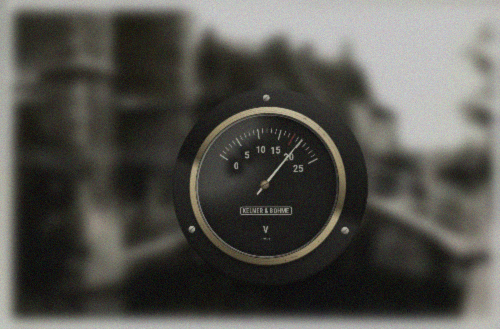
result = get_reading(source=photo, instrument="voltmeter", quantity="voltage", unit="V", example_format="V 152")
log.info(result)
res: V 20
